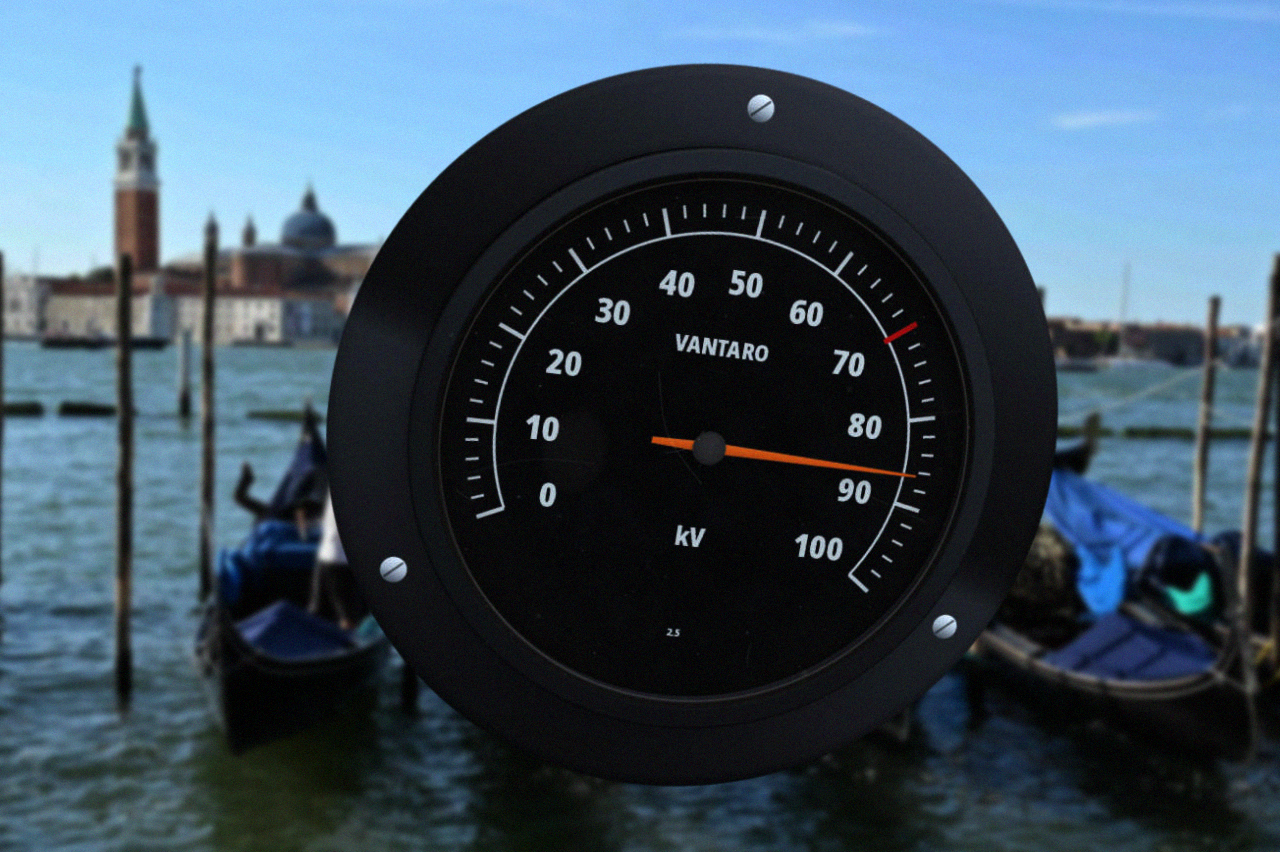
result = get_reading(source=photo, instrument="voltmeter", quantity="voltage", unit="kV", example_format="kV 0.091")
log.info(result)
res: kV 86
